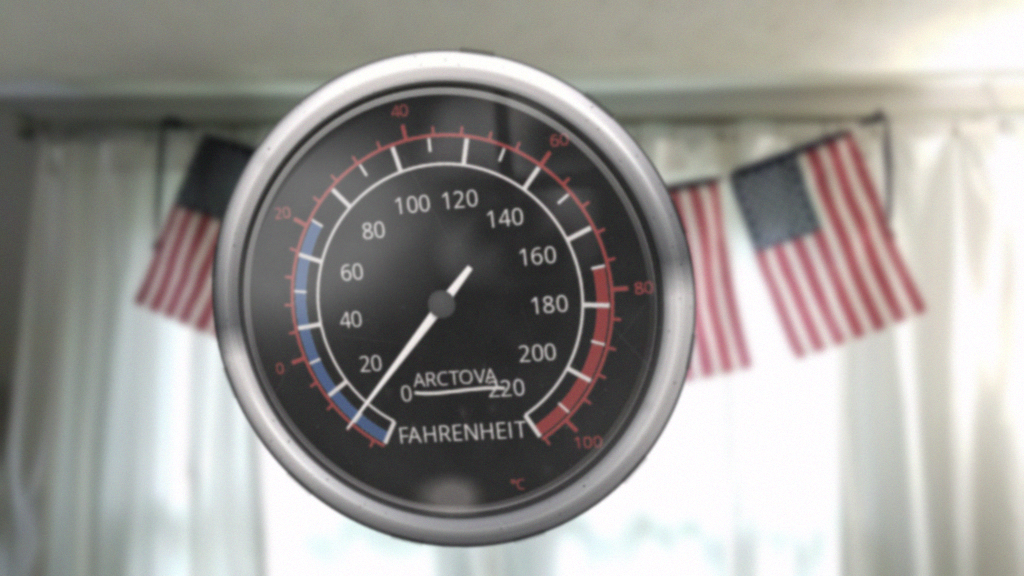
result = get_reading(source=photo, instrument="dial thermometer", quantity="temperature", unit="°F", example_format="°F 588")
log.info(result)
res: °F 10
